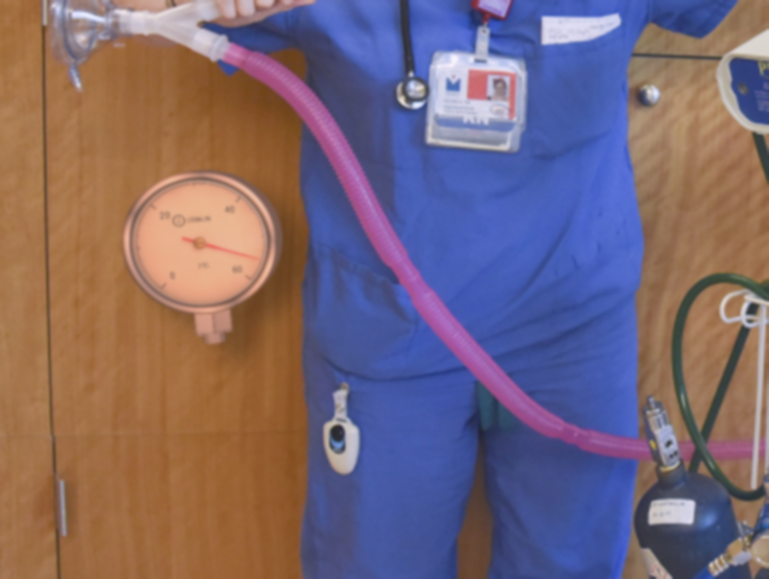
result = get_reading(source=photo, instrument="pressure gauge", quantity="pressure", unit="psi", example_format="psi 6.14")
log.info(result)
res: psi 55
